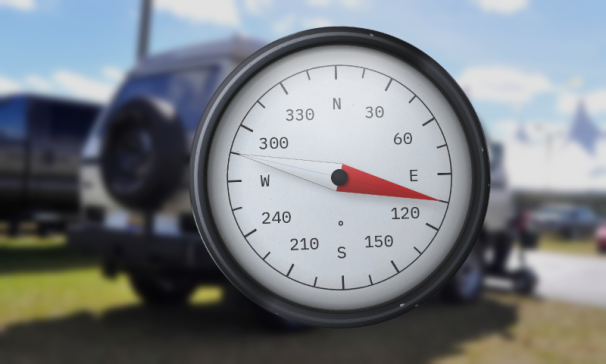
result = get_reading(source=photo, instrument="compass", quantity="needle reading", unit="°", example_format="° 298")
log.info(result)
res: ° 105
